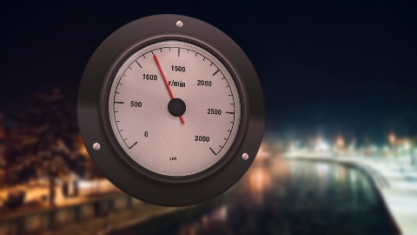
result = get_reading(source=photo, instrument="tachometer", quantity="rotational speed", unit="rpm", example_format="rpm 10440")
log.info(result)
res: rpm 1200
